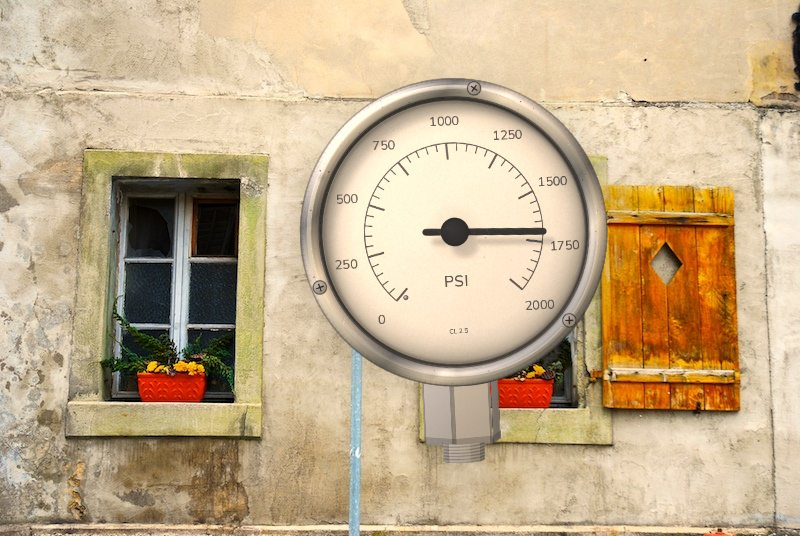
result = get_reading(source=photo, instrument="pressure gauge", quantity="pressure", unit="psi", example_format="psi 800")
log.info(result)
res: psi 1700
